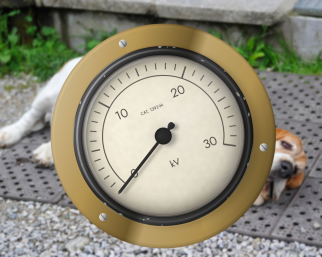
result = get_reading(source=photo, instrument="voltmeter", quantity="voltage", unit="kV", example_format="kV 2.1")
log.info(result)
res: kV 0
